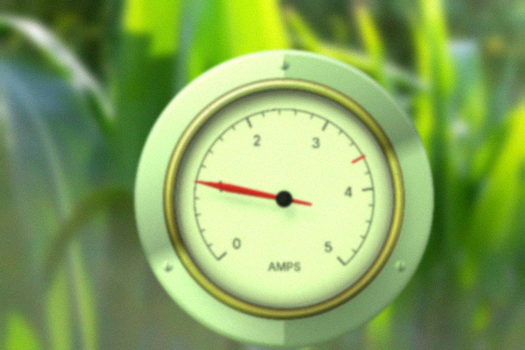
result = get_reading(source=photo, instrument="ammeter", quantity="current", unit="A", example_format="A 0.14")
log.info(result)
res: A 1
